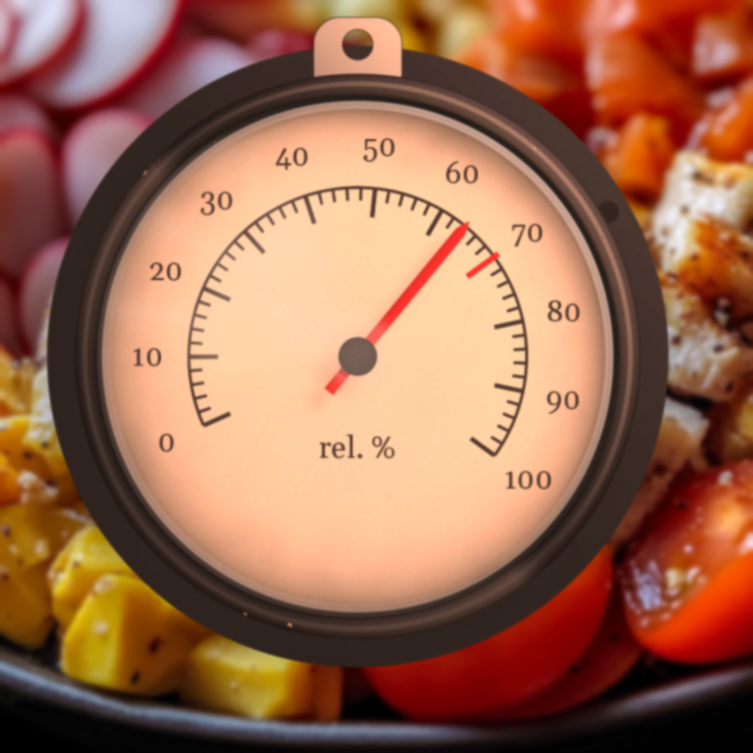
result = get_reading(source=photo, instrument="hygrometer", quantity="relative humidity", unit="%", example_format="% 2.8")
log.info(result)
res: % 64
